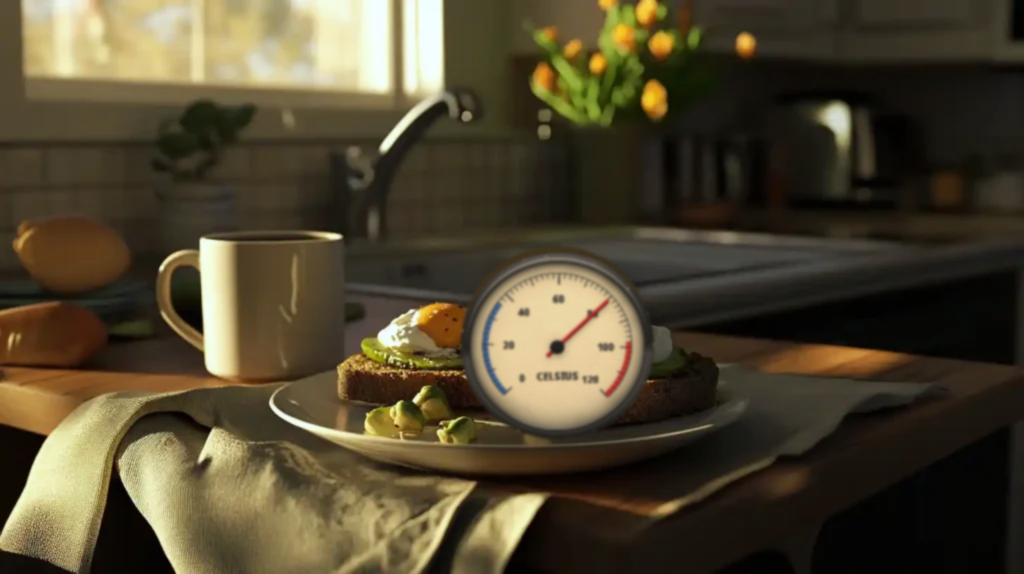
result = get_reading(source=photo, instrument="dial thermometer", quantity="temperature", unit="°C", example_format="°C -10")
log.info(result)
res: °C 80
